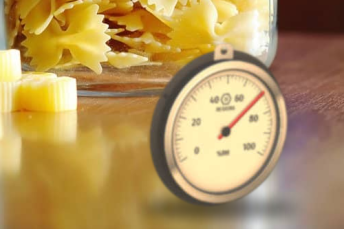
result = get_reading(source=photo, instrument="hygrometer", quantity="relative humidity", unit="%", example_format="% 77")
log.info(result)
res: % 70
